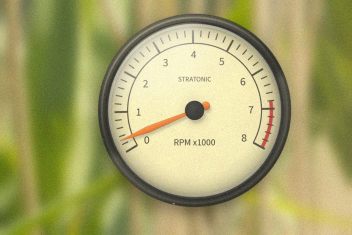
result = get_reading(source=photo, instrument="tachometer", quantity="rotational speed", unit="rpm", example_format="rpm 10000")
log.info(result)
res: rpm 300
